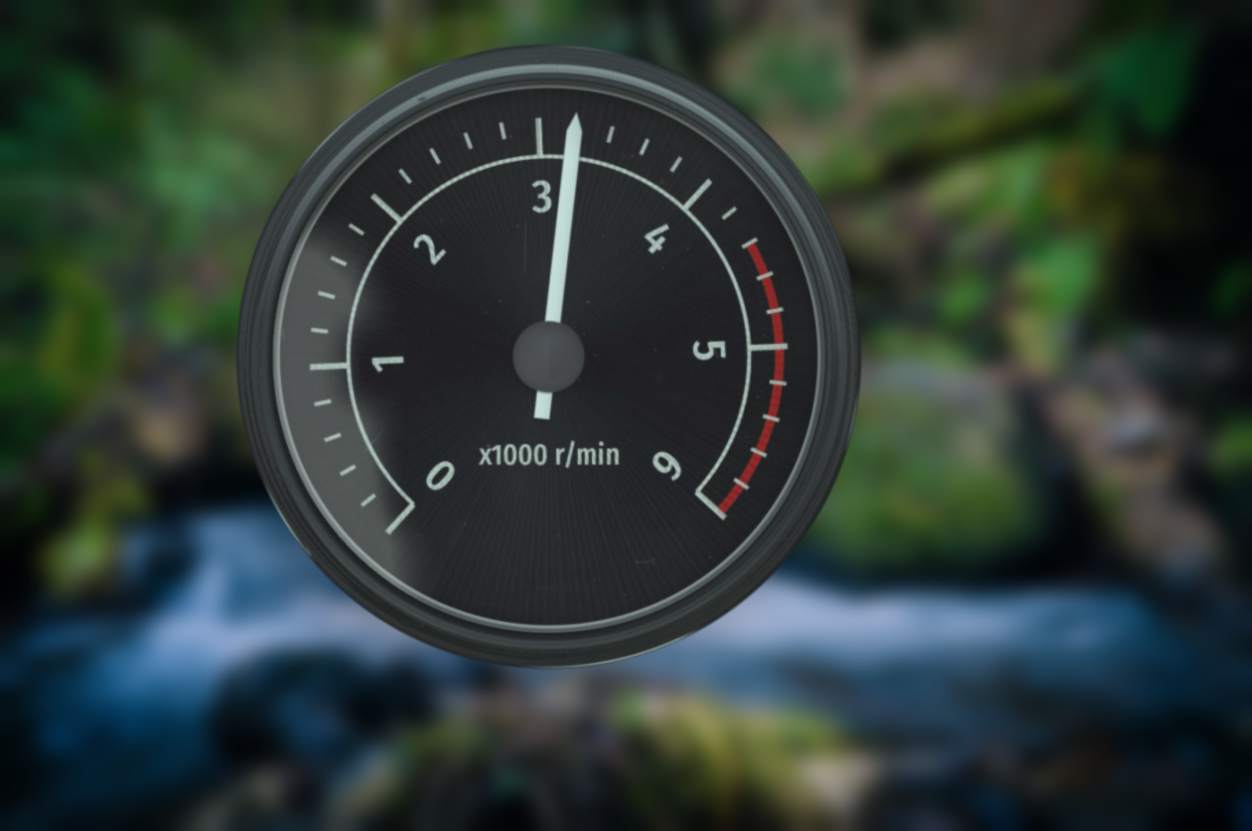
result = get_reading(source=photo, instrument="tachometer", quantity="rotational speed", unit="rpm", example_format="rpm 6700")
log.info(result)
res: rpm 3200
